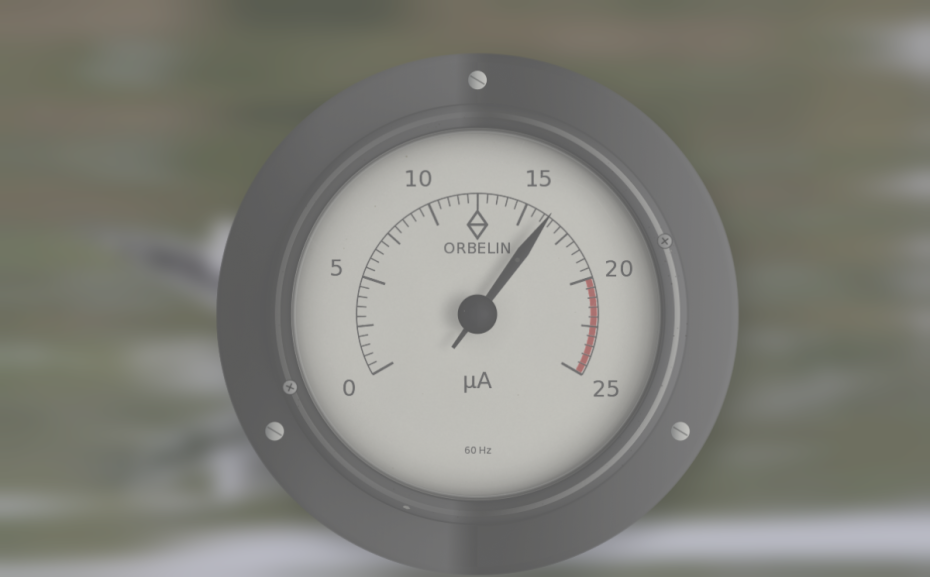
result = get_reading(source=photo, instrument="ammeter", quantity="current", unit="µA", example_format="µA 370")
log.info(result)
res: µA 16.25
